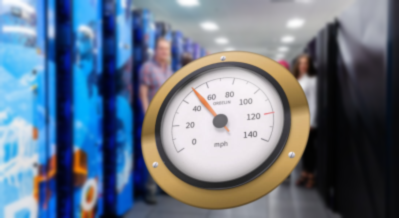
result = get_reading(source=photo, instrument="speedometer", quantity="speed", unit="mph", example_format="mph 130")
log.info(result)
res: mph 50
